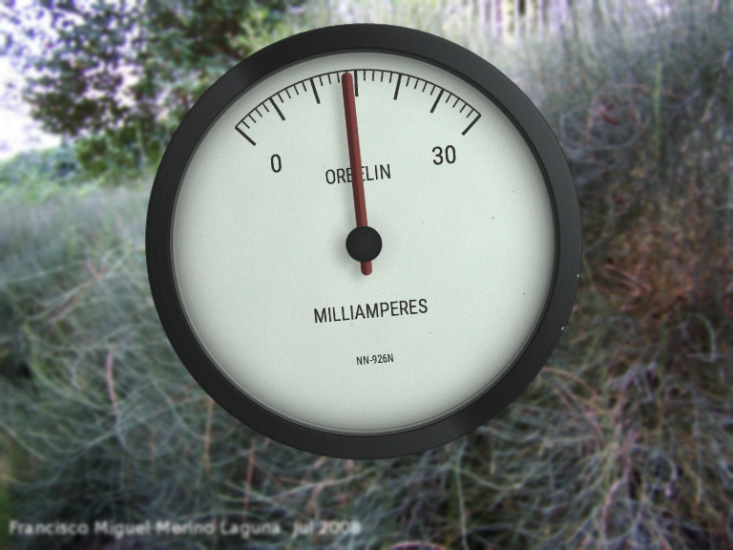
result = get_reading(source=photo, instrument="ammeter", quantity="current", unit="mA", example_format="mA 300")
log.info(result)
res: mA 14
